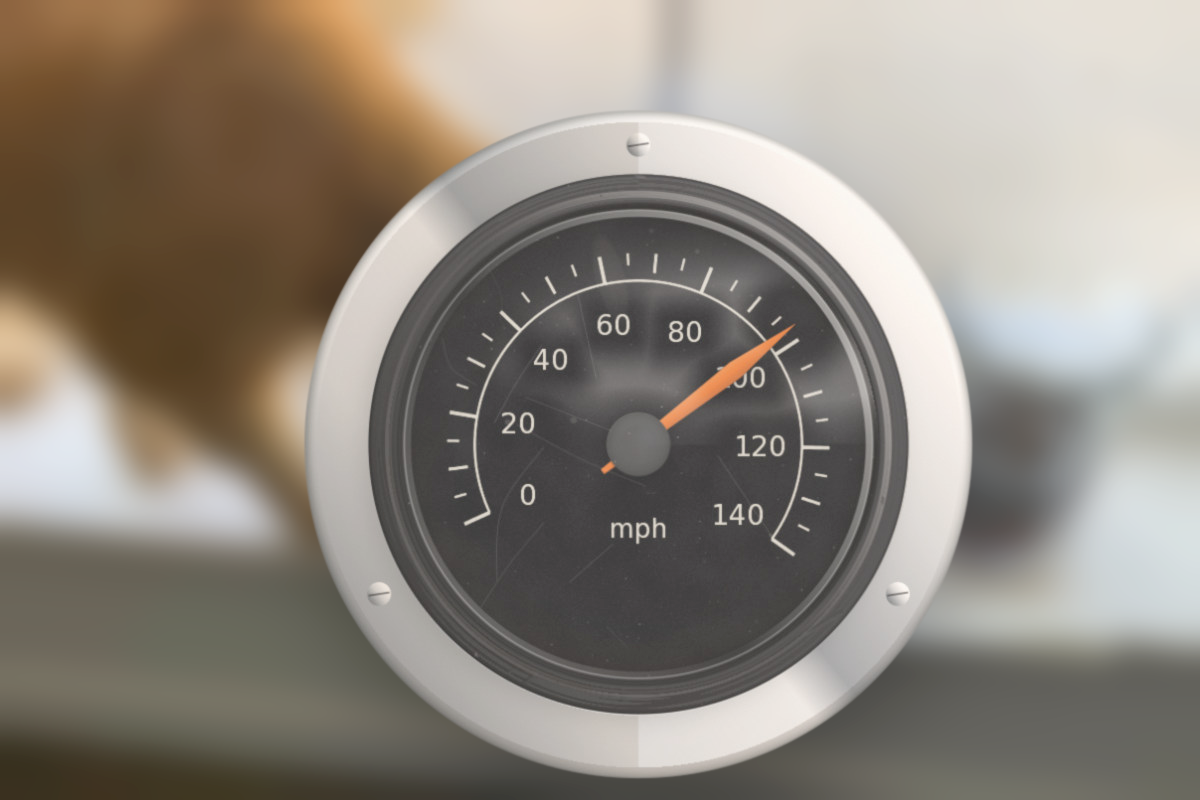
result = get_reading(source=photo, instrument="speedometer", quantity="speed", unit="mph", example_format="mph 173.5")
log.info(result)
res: mph 97.5
